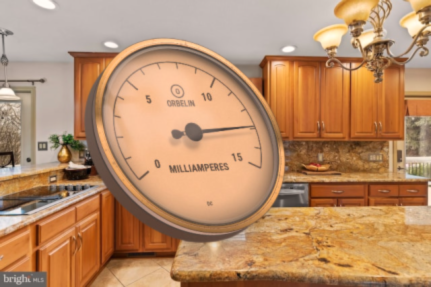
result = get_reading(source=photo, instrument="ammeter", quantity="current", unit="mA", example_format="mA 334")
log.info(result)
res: mA 13
